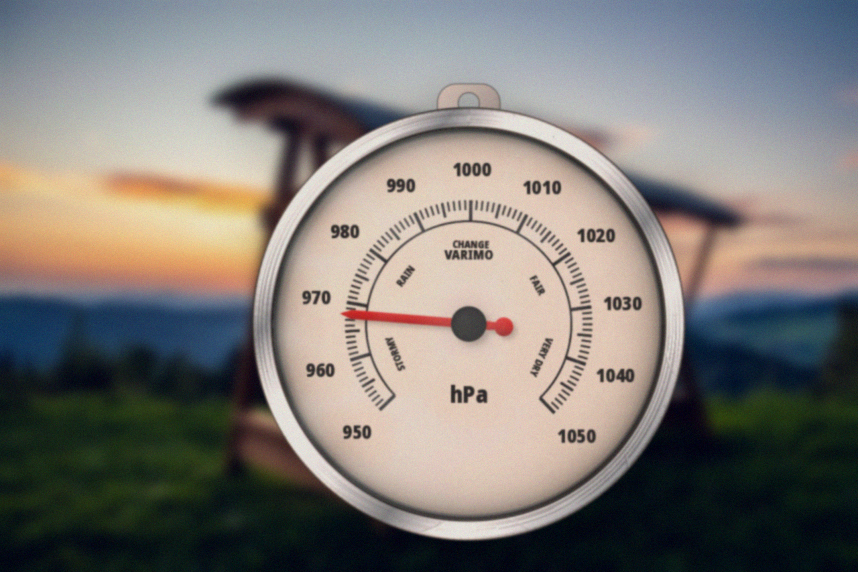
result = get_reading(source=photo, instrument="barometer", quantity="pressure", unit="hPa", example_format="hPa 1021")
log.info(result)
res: hPa 968
